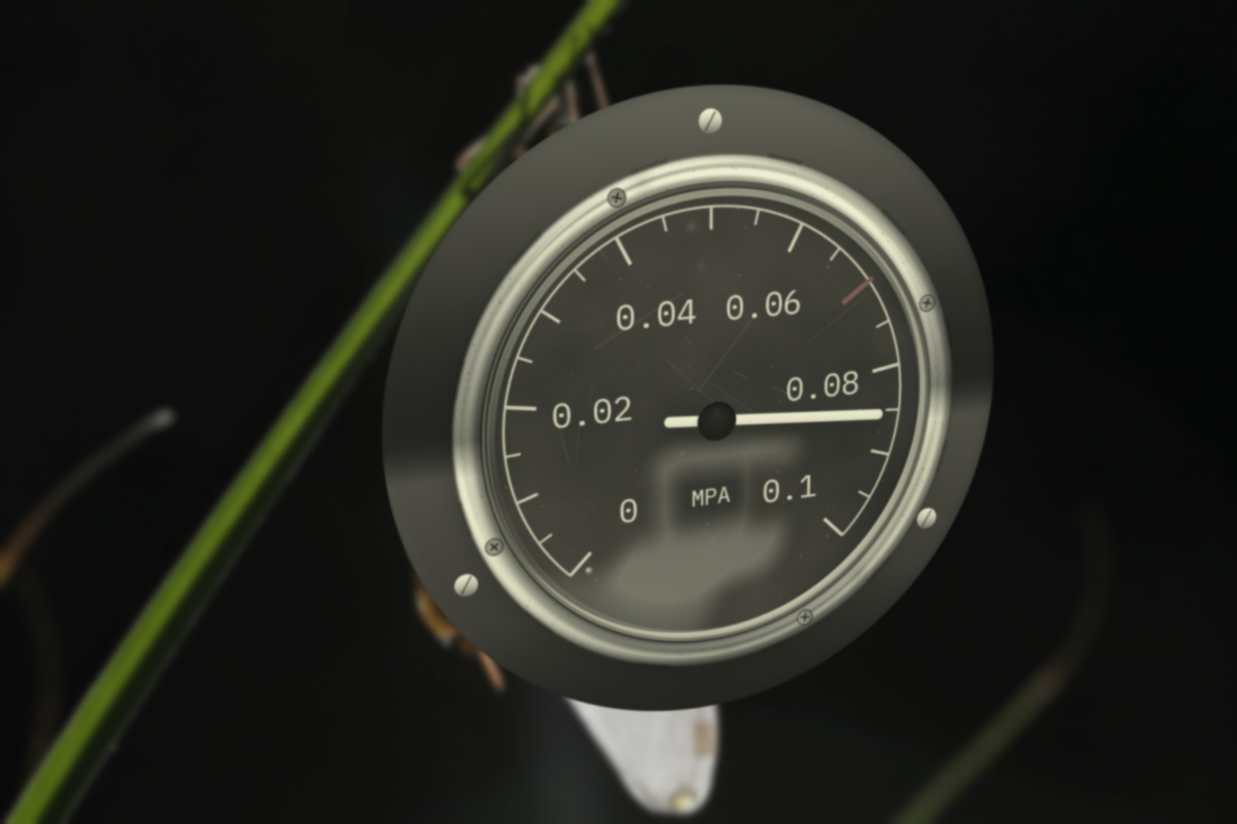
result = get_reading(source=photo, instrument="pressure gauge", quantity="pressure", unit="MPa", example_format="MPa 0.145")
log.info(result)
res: MPa 0.085
